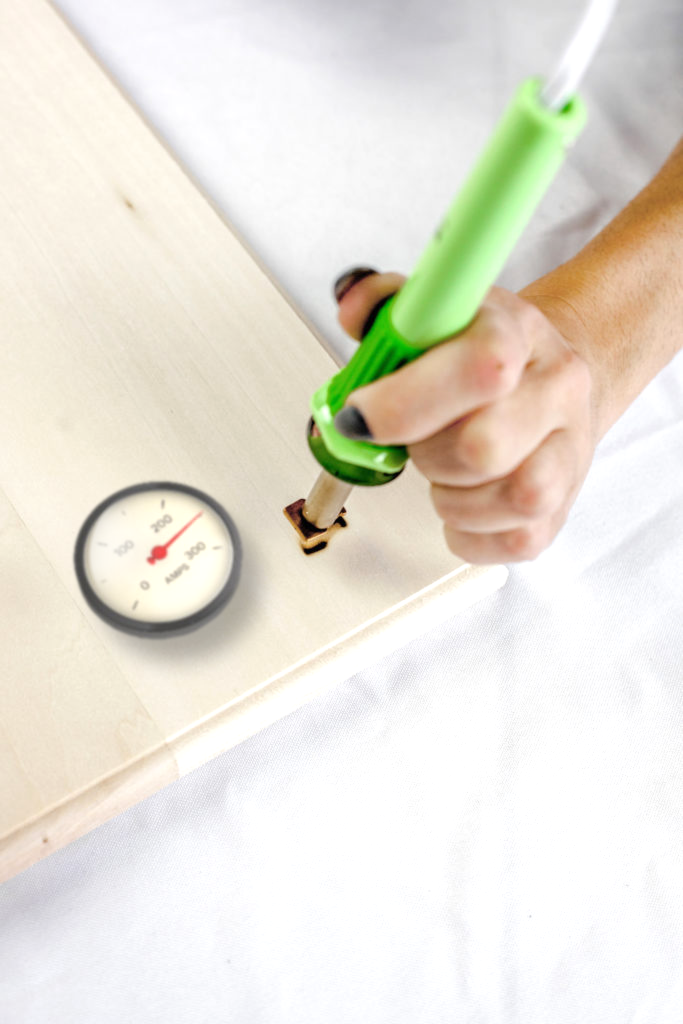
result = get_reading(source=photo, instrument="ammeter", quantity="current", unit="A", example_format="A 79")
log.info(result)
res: A 250
